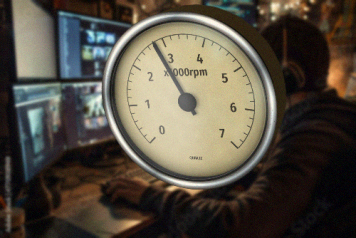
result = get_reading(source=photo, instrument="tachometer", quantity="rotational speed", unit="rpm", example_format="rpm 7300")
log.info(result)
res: rpm 2800
